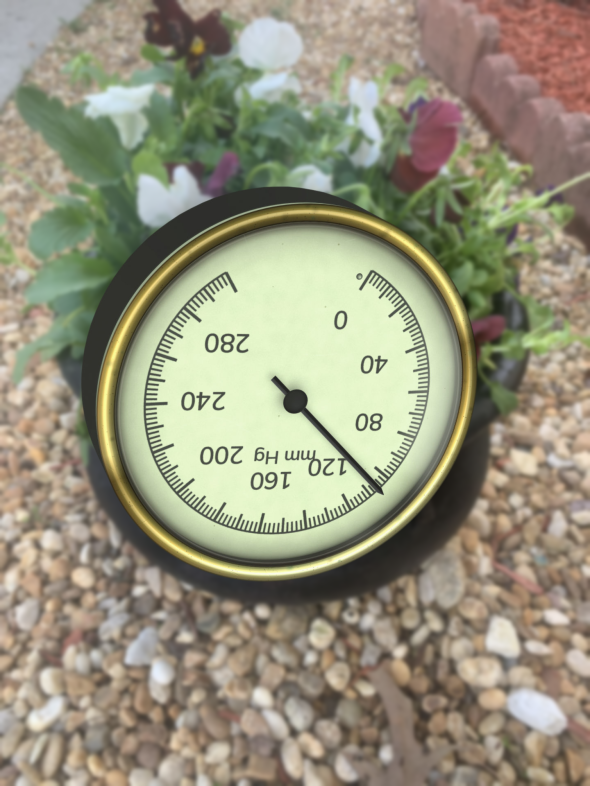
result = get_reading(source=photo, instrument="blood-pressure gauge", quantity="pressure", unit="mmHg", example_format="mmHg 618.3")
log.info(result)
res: mmHg 106
